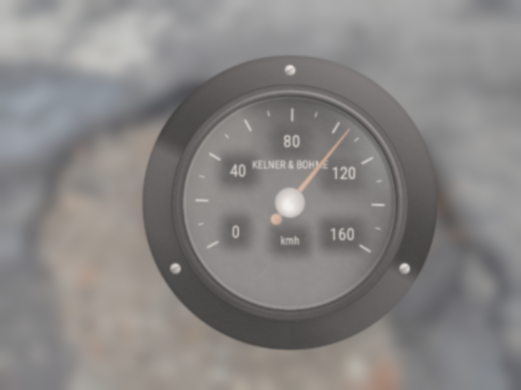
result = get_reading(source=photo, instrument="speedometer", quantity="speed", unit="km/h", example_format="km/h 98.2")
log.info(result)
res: km/h 105
